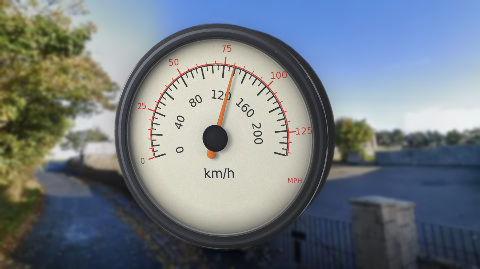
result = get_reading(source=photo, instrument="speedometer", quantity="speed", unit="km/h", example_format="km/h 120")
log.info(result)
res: km/h 130
